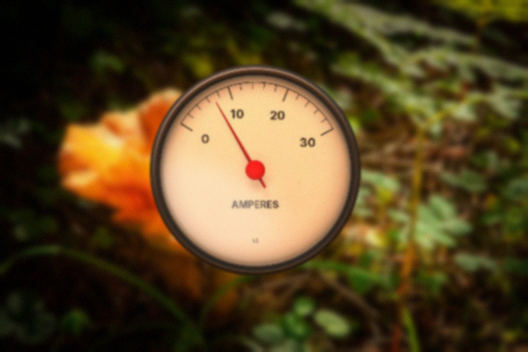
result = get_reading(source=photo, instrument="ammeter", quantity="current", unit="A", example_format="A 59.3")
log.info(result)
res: A 7
